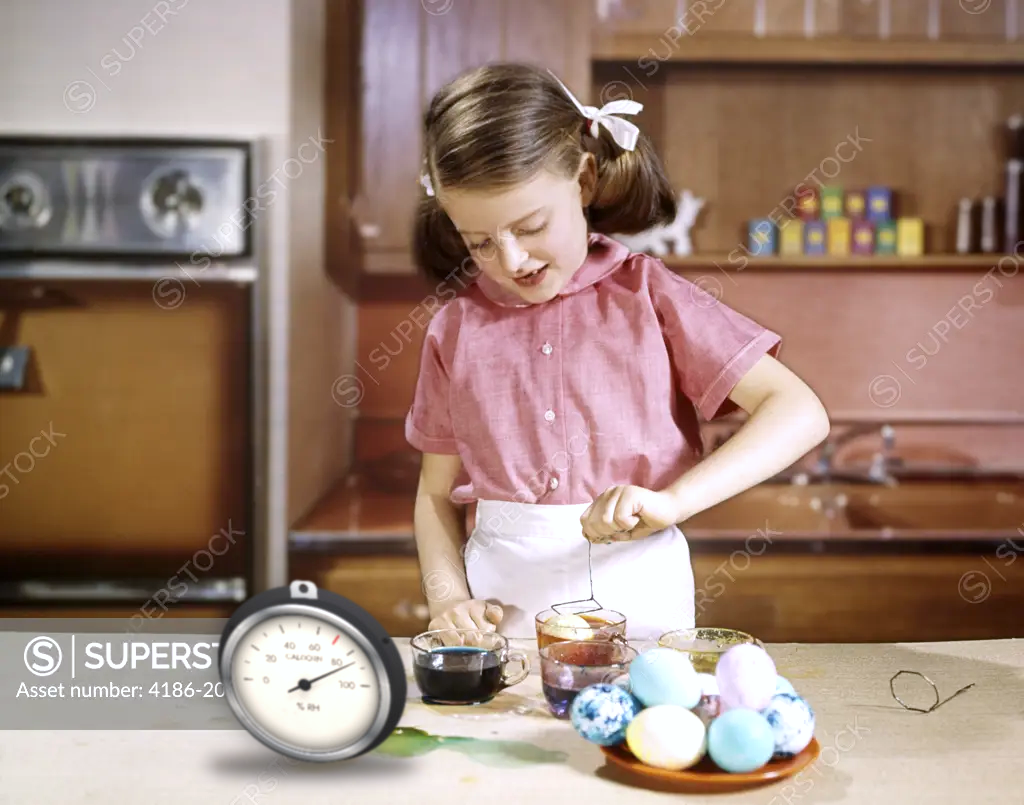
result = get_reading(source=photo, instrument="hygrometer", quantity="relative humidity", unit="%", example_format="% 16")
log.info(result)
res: % 85
